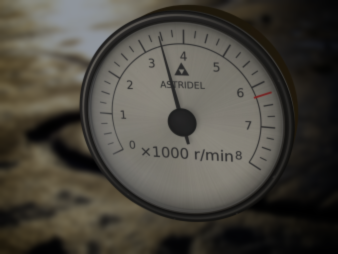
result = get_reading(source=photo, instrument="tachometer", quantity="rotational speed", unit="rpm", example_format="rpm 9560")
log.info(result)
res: rpm 3500
